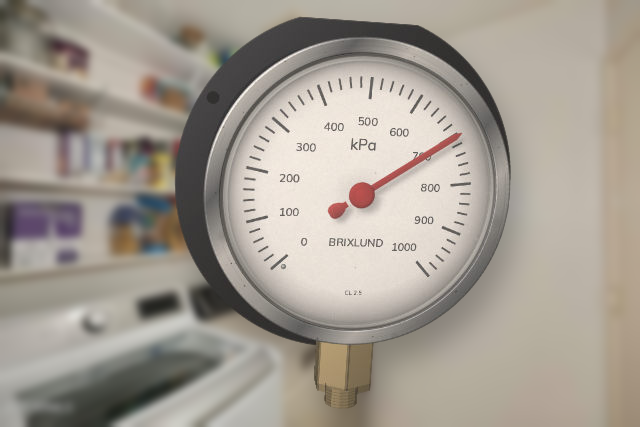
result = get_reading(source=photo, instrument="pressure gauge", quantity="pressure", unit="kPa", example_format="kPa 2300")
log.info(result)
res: kPa 700
